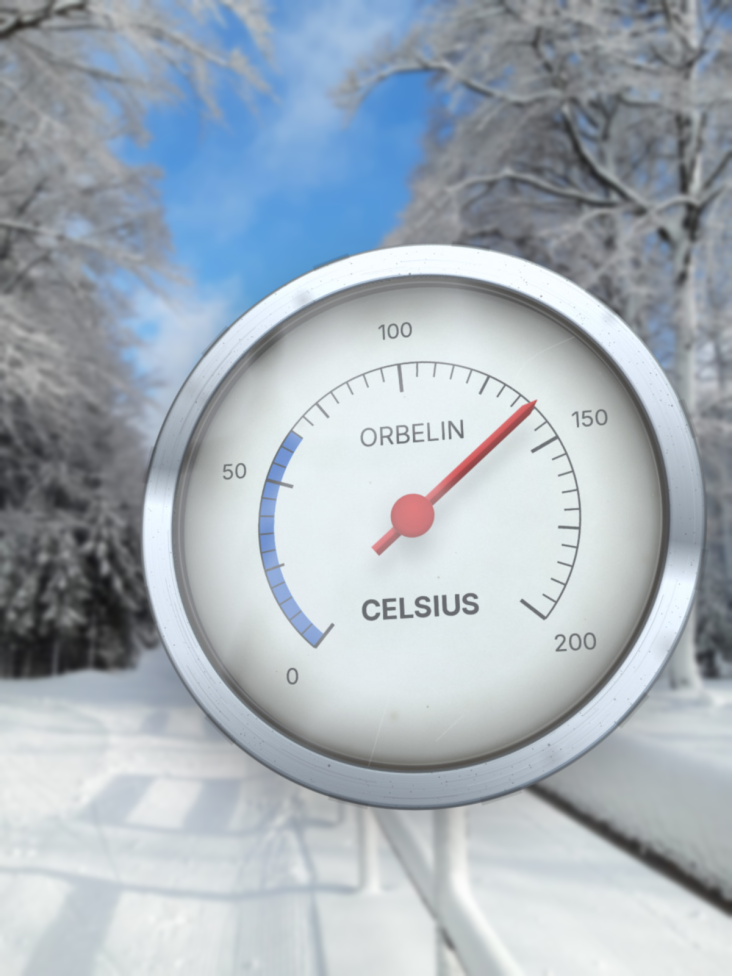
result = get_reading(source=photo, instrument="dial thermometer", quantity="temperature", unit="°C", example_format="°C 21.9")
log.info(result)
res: °C 140
